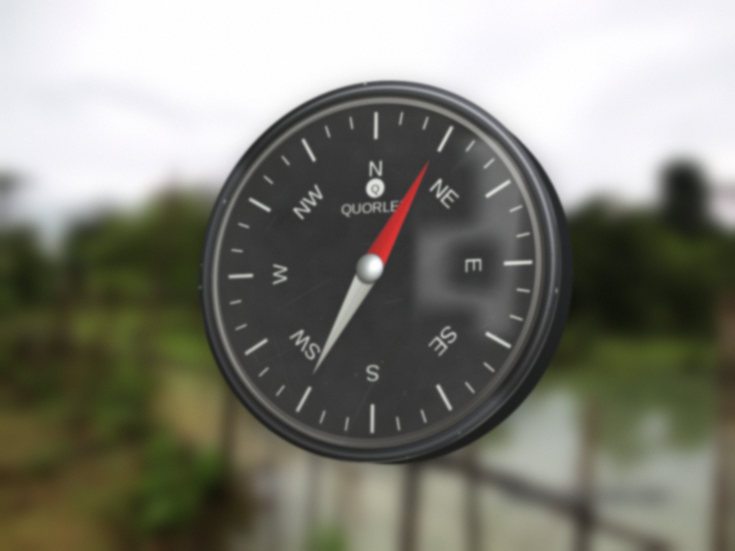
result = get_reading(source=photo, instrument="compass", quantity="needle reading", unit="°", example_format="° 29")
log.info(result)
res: ° 30
